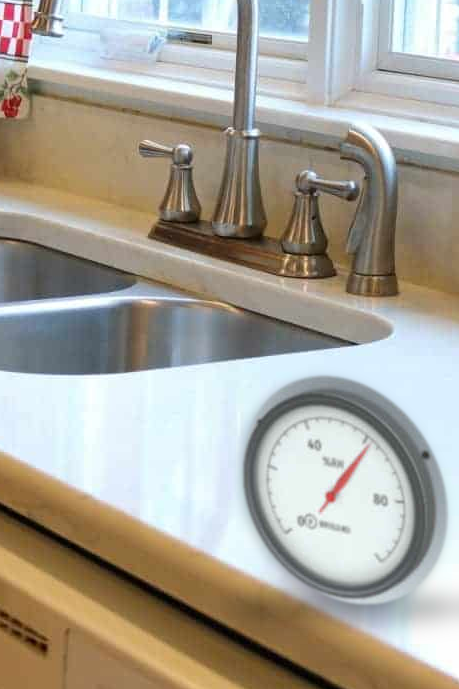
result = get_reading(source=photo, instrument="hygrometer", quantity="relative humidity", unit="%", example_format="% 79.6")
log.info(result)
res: % 62
